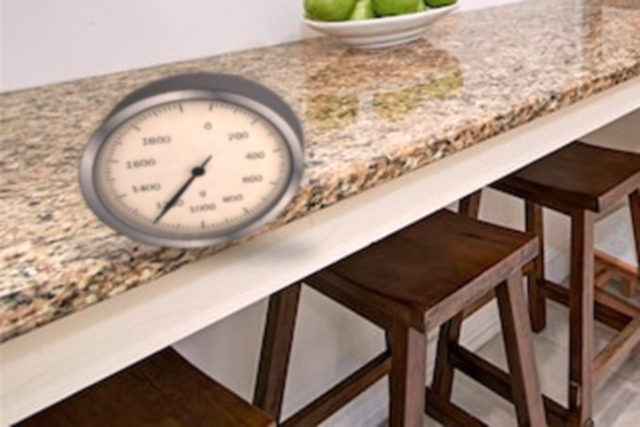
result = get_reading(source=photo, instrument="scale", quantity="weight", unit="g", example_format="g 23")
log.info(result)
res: g 1200
